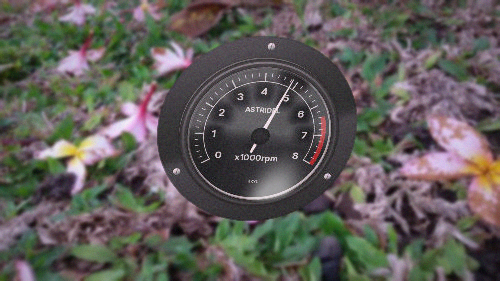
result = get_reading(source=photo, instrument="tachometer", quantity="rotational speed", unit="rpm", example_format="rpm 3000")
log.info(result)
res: rpm 4800
